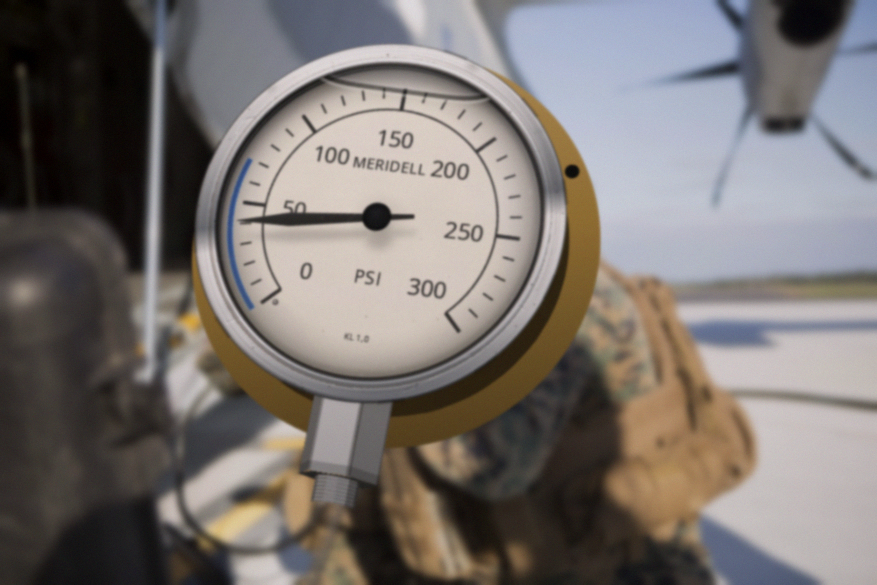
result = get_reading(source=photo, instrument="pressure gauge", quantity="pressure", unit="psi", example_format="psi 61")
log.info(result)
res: psi 40
